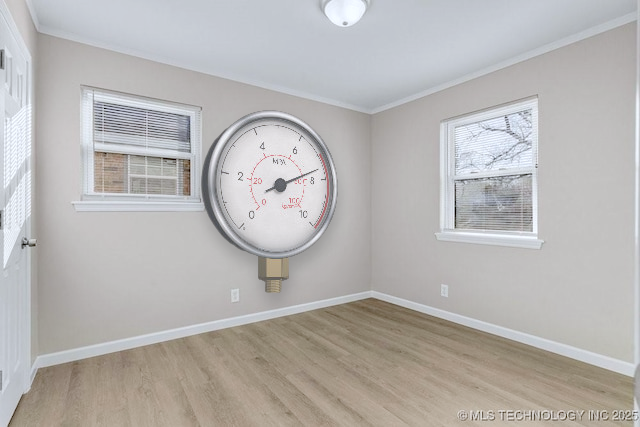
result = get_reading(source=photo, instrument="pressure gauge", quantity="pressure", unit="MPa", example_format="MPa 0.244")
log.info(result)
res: MPa 7.5
